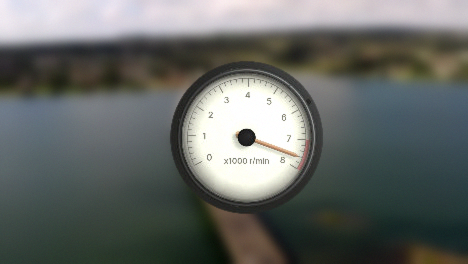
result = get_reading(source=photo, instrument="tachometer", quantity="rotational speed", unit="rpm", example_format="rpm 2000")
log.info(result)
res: rpm 7600
